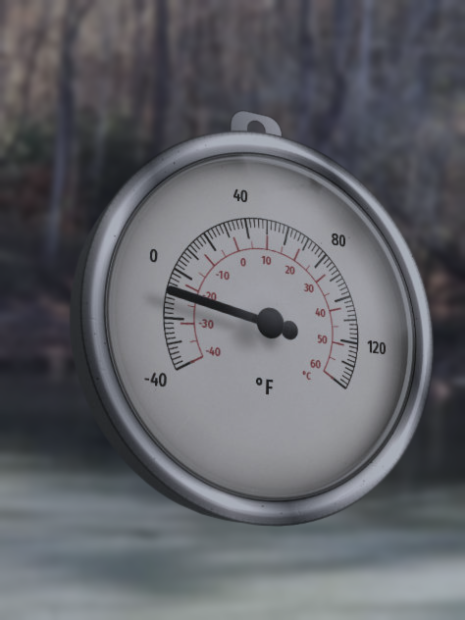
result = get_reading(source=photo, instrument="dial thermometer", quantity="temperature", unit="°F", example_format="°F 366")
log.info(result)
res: °F -10
